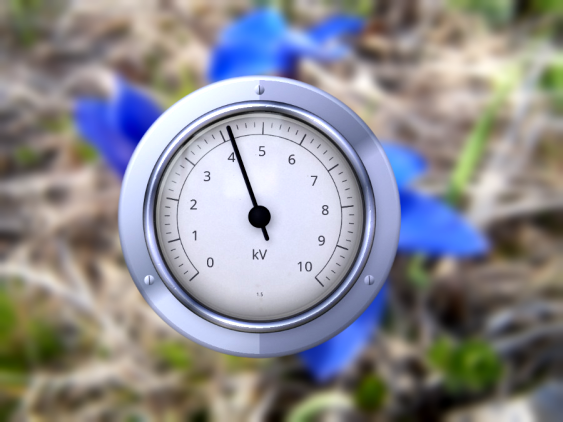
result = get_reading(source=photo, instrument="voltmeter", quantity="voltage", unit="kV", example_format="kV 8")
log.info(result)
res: kV 4.2
